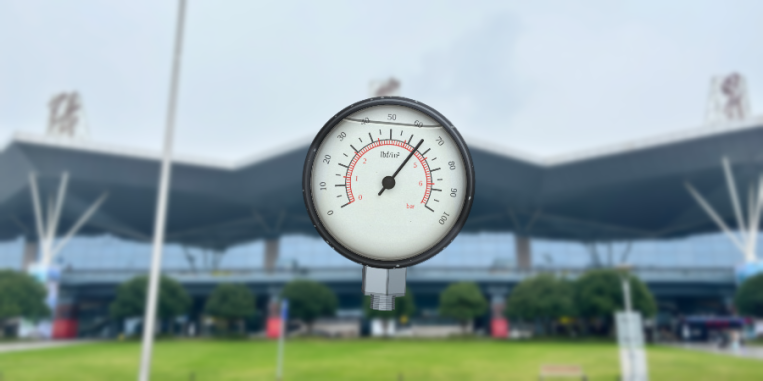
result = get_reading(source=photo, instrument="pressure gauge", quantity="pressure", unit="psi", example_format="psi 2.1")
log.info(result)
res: psi 65
